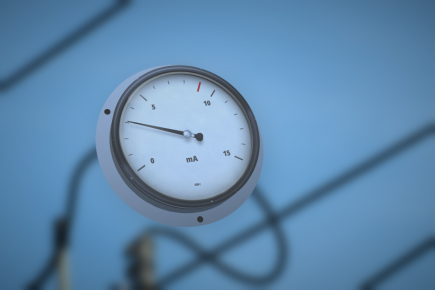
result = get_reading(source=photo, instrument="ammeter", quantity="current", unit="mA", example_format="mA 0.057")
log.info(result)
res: mA 3
